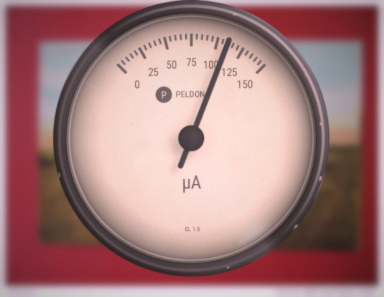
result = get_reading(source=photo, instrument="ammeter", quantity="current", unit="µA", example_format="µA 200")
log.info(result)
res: µA 110
